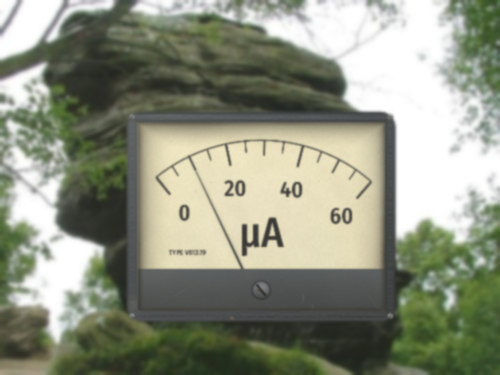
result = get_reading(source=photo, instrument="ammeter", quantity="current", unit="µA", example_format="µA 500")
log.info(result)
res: µA 10
